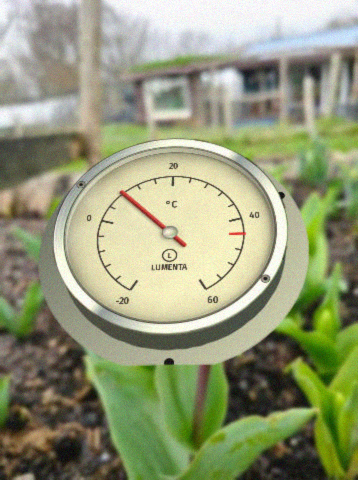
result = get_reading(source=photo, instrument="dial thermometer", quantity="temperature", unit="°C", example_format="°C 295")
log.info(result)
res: °C 8
